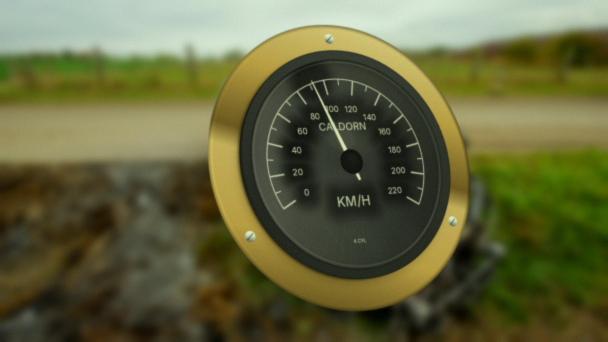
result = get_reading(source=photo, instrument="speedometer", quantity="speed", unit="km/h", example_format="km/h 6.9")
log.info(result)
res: km/h 90
